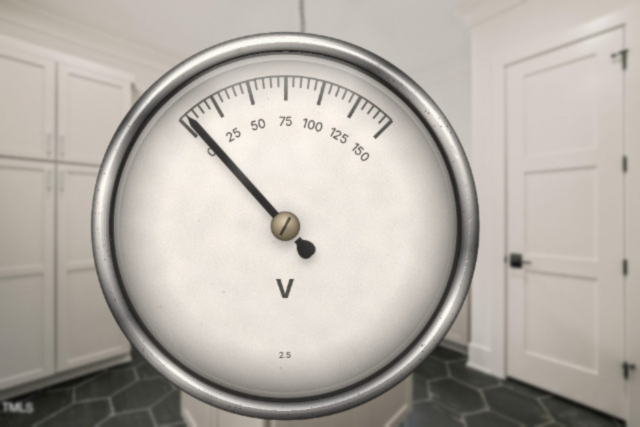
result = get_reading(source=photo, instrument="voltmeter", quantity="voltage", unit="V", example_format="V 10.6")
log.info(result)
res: V 5
